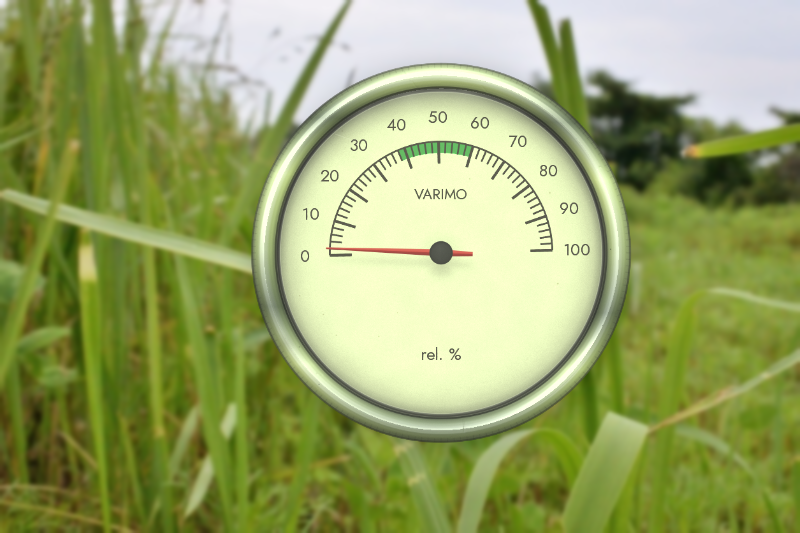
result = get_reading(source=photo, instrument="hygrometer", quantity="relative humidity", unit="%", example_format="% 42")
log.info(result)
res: % 2
